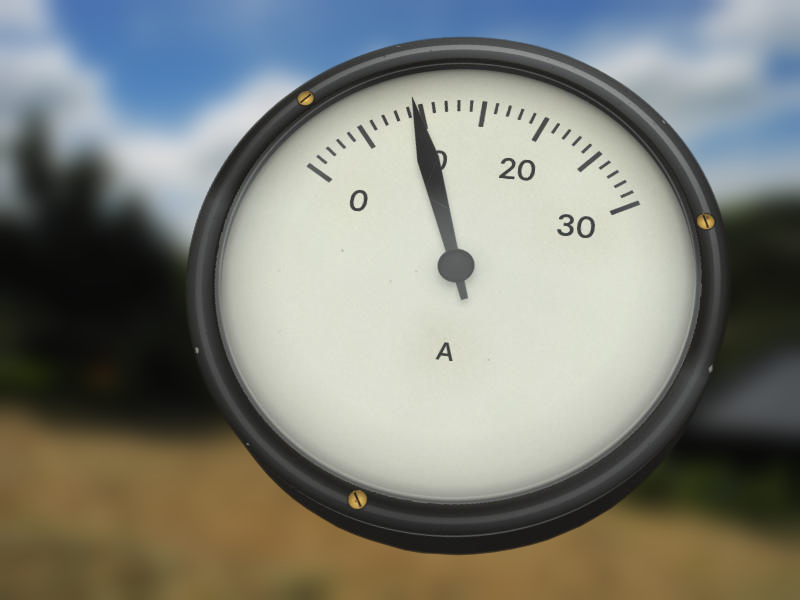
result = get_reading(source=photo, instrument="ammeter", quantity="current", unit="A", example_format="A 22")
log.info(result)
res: A 9.5
